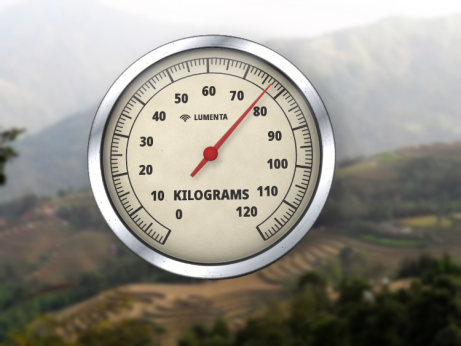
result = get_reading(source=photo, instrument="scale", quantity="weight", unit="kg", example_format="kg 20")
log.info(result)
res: kg 77
